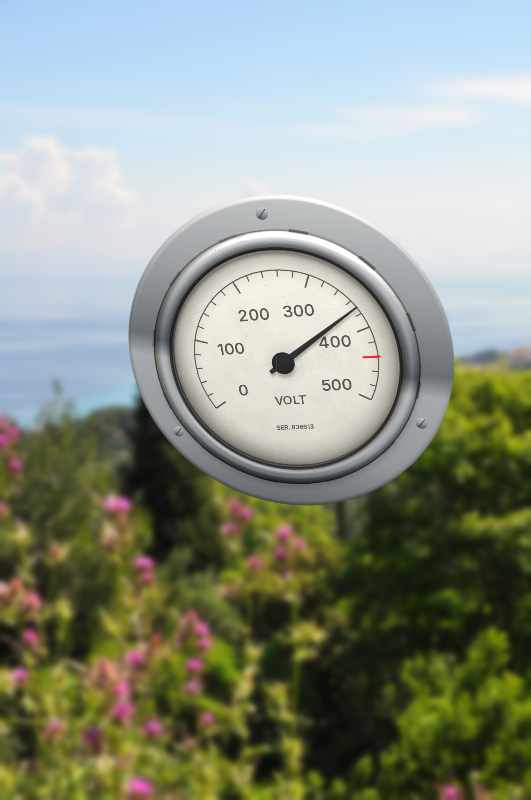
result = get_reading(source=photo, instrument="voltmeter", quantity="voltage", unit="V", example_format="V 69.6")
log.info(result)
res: V 370
